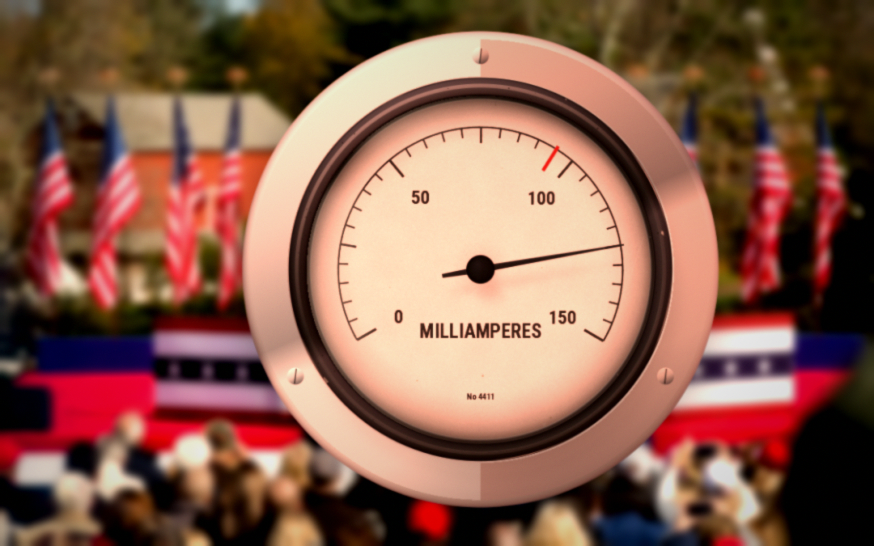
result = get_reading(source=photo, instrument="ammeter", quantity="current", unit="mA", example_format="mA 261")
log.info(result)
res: mA 125
